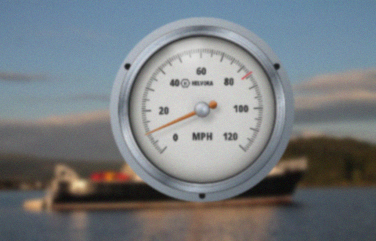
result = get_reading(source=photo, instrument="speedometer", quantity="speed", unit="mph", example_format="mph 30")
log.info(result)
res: mph 10
